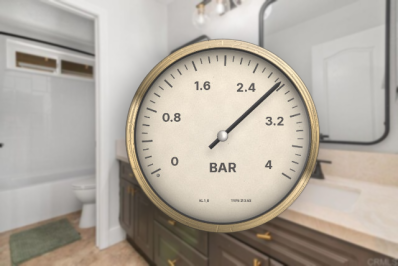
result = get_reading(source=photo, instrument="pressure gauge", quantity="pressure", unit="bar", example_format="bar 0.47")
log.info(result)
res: bar 2.75
